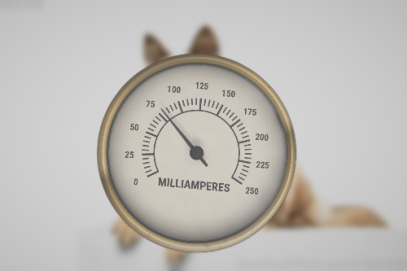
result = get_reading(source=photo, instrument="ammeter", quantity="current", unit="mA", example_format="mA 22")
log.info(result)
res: mA 80
